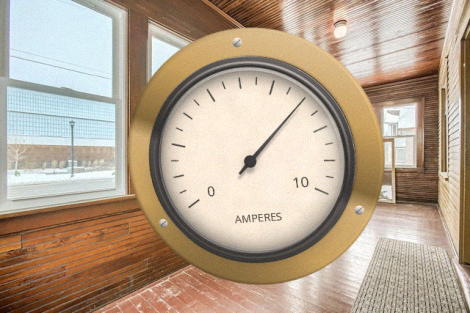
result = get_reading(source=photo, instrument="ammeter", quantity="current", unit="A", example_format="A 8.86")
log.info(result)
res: A 7
